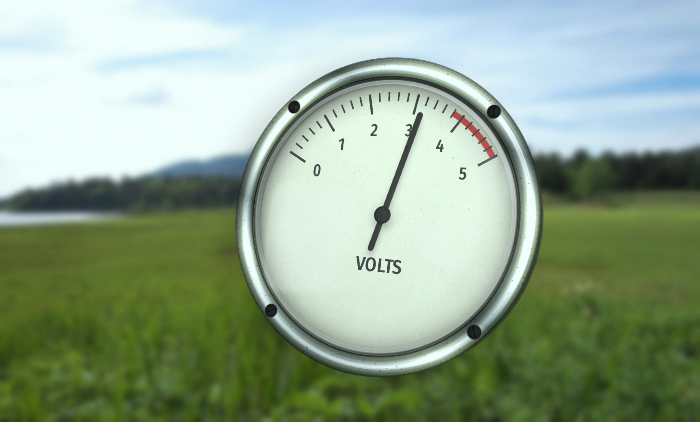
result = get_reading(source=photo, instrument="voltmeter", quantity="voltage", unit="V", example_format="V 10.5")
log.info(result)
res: V 3.2
